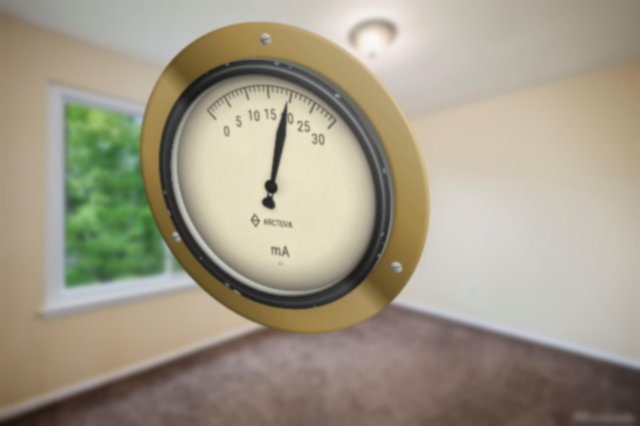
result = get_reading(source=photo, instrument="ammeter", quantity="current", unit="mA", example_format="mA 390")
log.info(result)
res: mA 20
